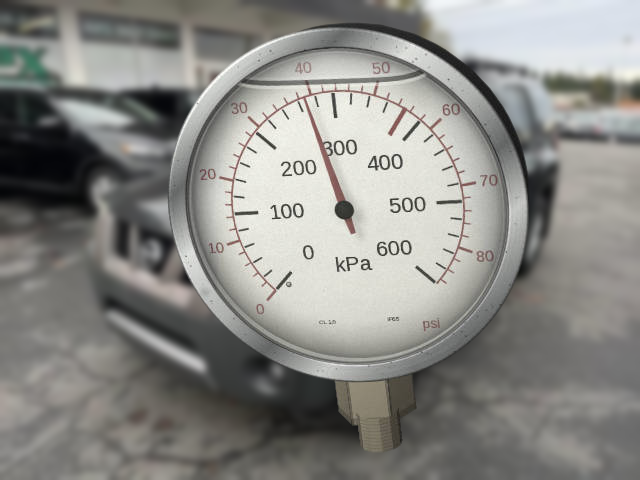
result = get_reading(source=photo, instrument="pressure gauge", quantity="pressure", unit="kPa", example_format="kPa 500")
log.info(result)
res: kPa 270
